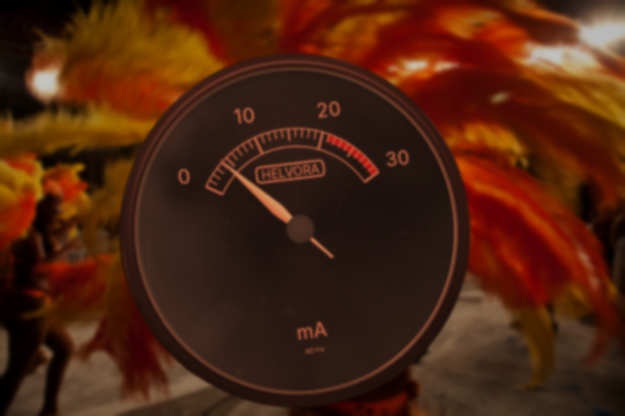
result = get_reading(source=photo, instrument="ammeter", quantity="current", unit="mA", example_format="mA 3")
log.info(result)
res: mA 4
